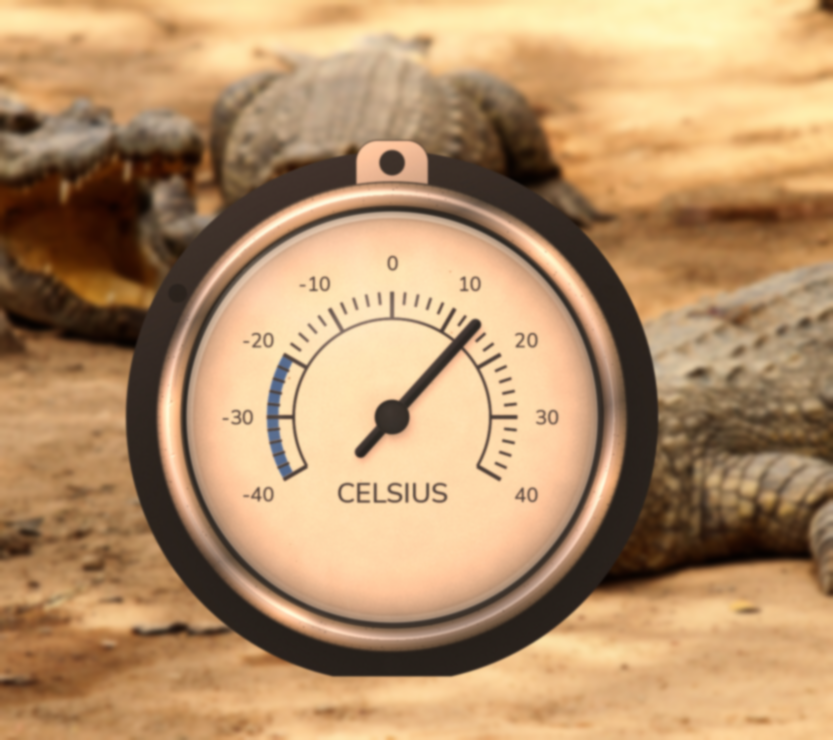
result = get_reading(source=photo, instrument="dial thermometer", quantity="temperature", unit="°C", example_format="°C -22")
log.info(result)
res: °C 14
